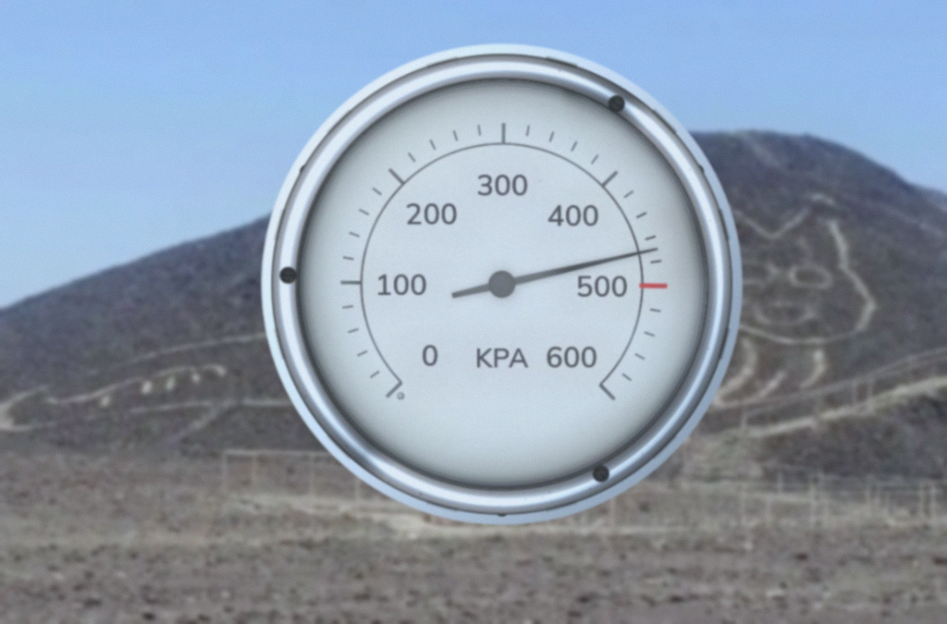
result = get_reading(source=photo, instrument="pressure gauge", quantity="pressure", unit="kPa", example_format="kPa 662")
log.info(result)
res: kPa 470
